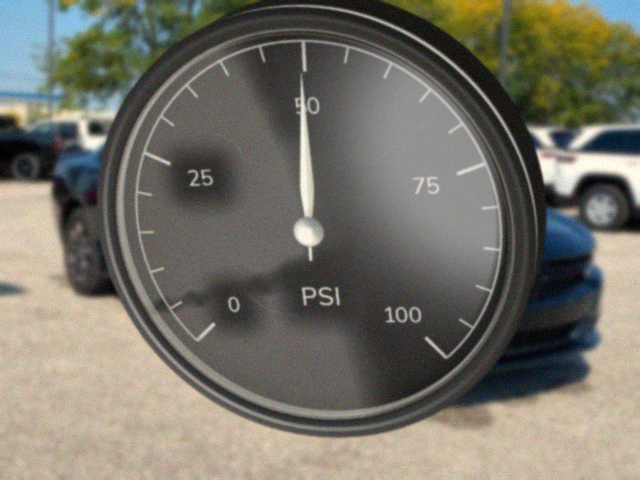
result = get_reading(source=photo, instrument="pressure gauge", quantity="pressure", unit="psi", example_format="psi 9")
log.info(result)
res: psi 50
